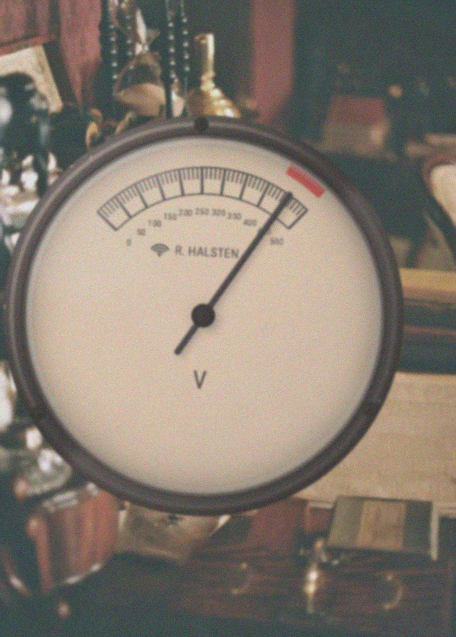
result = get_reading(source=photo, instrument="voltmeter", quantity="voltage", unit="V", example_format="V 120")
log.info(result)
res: V 450
